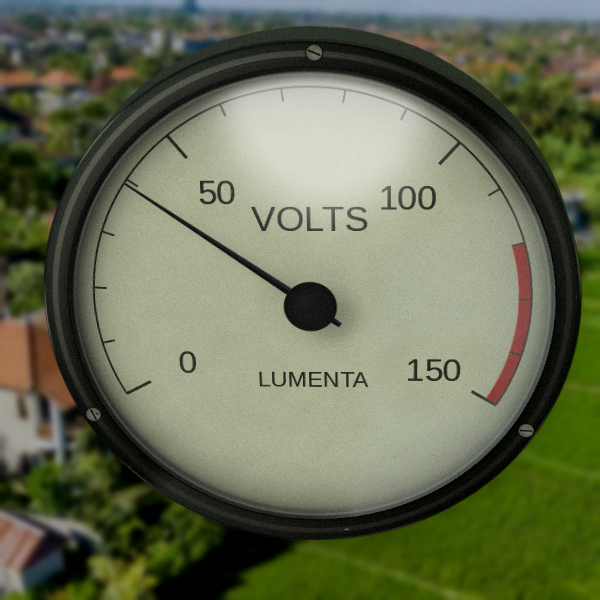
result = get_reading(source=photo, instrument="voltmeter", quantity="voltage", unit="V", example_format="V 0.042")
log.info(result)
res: V 40
